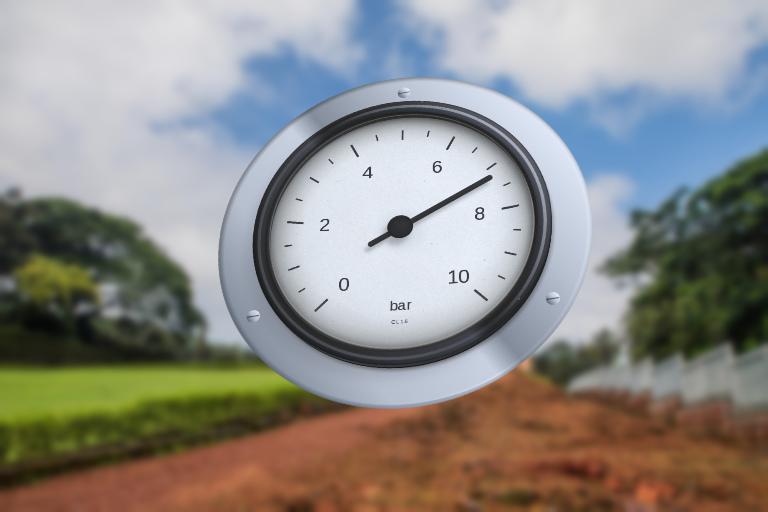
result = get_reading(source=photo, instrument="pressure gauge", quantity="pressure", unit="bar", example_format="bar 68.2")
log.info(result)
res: bar 7.25
